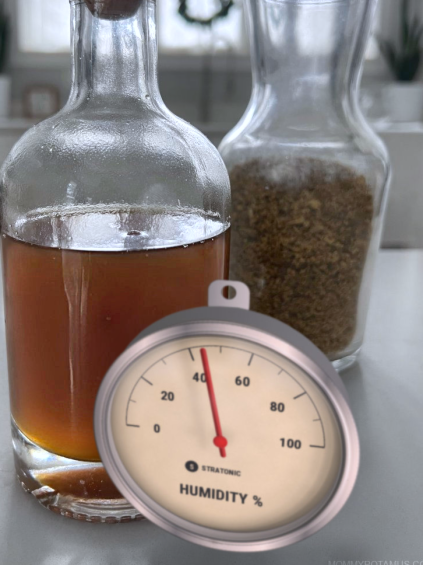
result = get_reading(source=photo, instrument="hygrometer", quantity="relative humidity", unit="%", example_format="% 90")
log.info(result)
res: % 45
